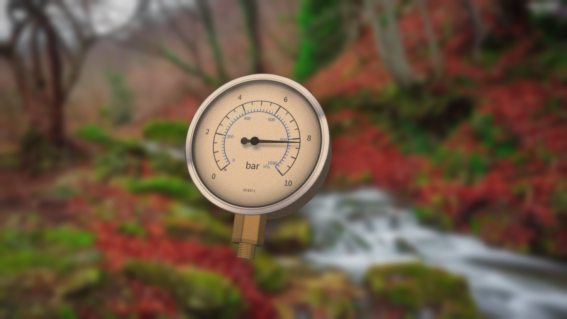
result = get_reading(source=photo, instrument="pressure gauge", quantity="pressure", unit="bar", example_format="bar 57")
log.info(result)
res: bar 8.25
